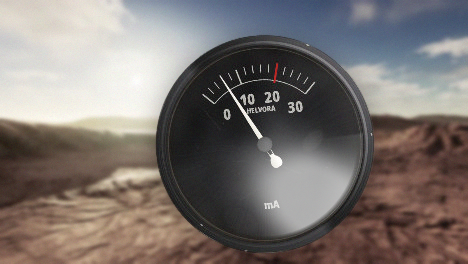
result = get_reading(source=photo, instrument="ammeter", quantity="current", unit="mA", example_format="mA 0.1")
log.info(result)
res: mA 6
